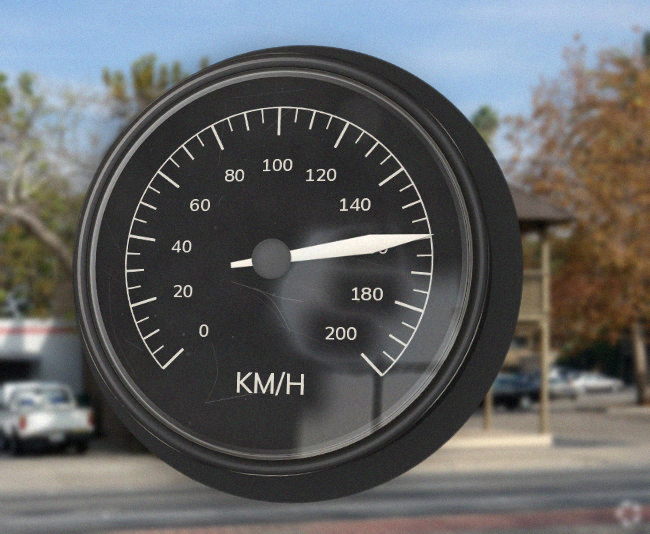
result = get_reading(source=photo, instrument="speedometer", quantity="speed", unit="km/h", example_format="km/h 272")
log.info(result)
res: km/h 160
